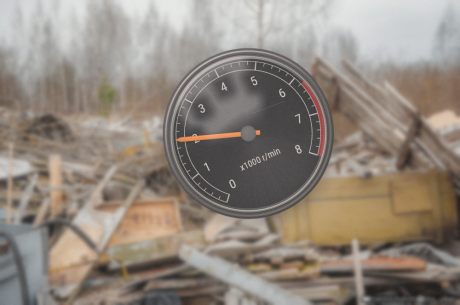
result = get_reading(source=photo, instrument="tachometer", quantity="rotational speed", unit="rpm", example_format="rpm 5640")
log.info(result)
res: rpm 2000
